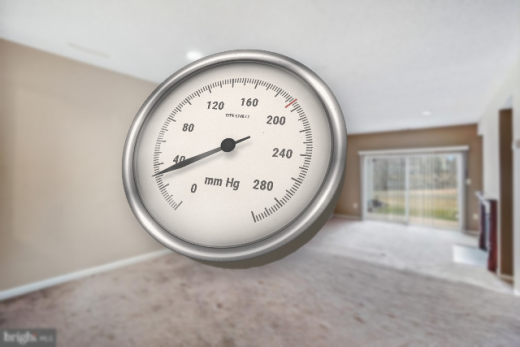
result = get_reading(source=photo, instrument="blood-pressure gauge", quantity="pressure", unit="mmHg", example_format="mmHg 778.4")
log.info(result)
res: mmHg 30
